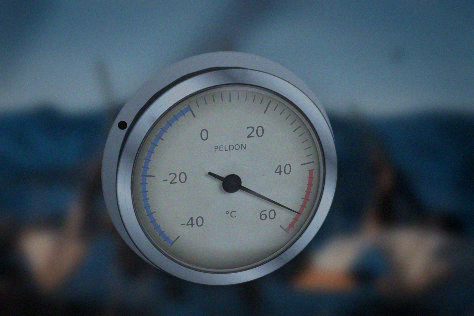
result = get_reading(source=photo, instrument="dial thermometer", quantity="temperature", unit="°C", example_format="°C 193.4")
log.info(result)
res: °C 54
